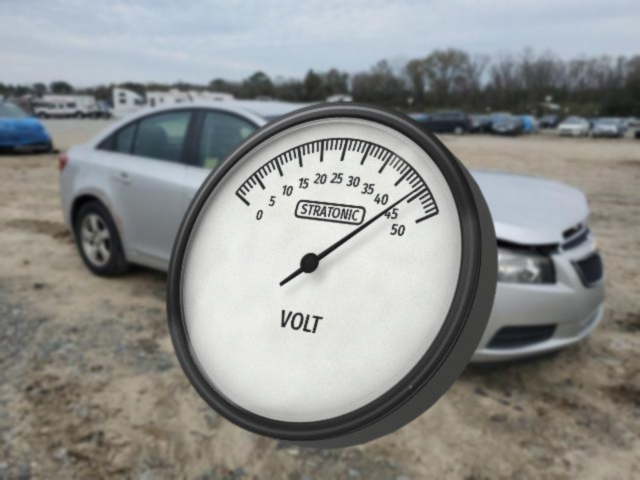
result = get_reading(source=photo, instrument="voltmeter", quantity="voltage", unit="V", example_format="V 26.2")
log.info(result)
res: V 45
